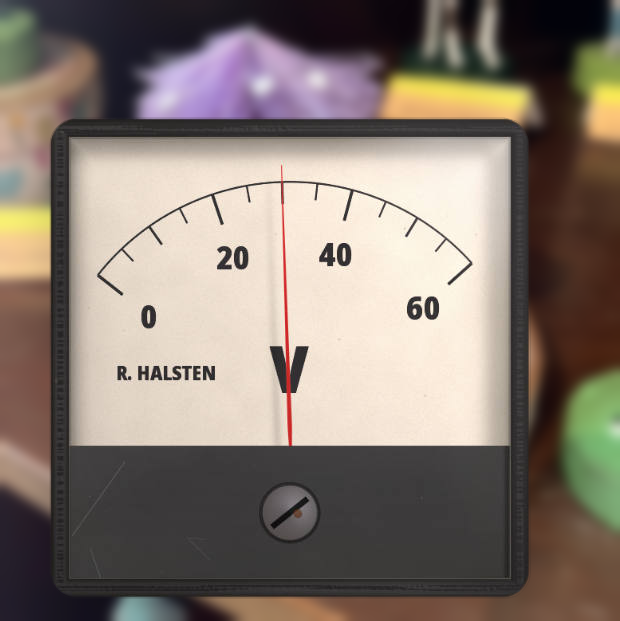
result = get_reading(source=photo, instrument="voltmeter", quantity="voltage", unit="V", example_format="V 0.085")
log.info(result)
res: V 30
